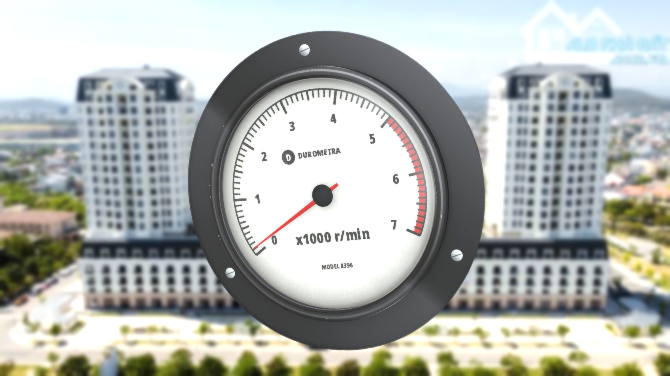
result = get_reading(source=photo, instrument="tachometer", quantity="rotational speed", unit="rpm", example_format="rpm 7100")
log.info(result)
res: rpm 100
